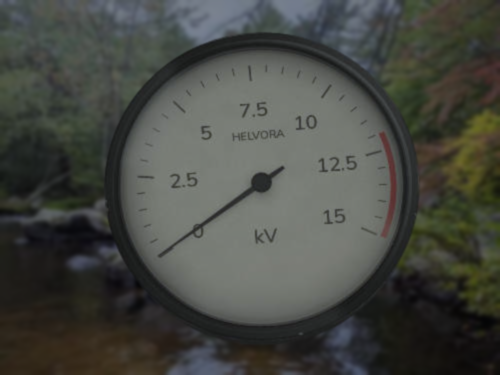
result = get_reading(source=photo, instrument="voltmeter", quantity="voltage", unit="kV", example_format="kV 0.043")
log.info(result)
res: kV 0
